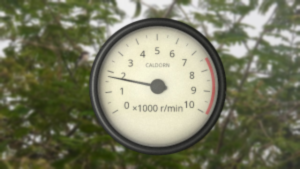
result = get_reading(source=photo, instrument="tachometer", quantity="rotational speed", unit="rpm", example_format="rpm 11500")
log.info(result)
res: rpm 1750
